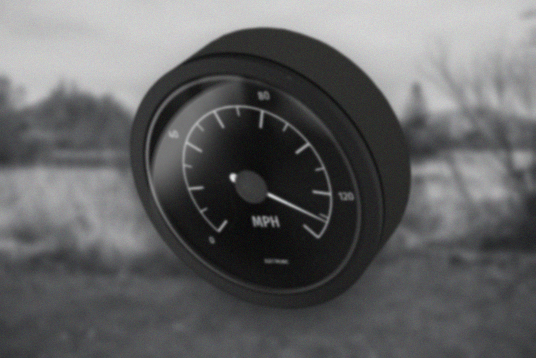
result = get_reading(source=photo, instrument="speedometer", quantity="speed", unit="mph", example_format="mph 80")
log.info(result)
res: mph 130
